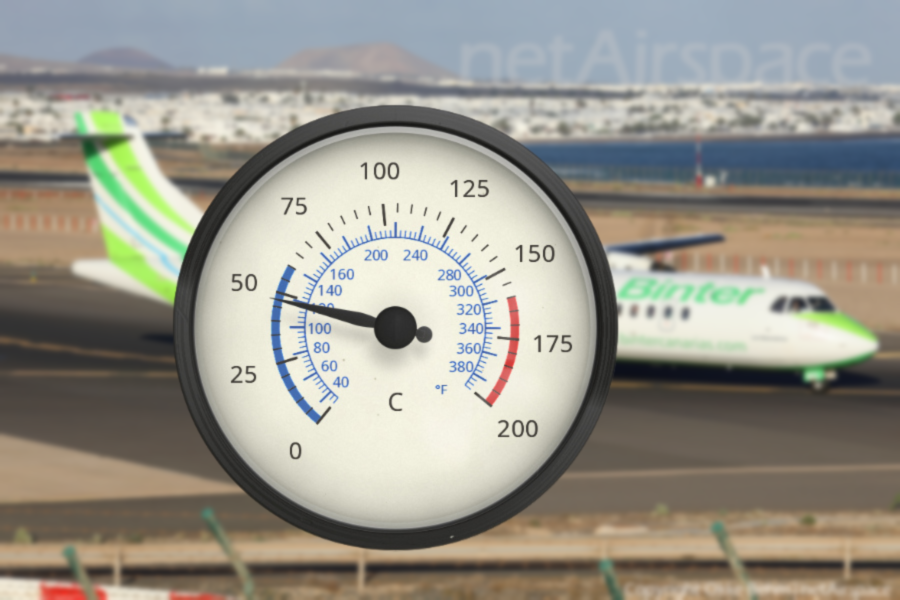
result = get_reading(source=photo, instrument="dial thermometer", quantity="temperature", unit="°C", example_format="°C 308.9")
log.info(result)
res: °C 47.5
